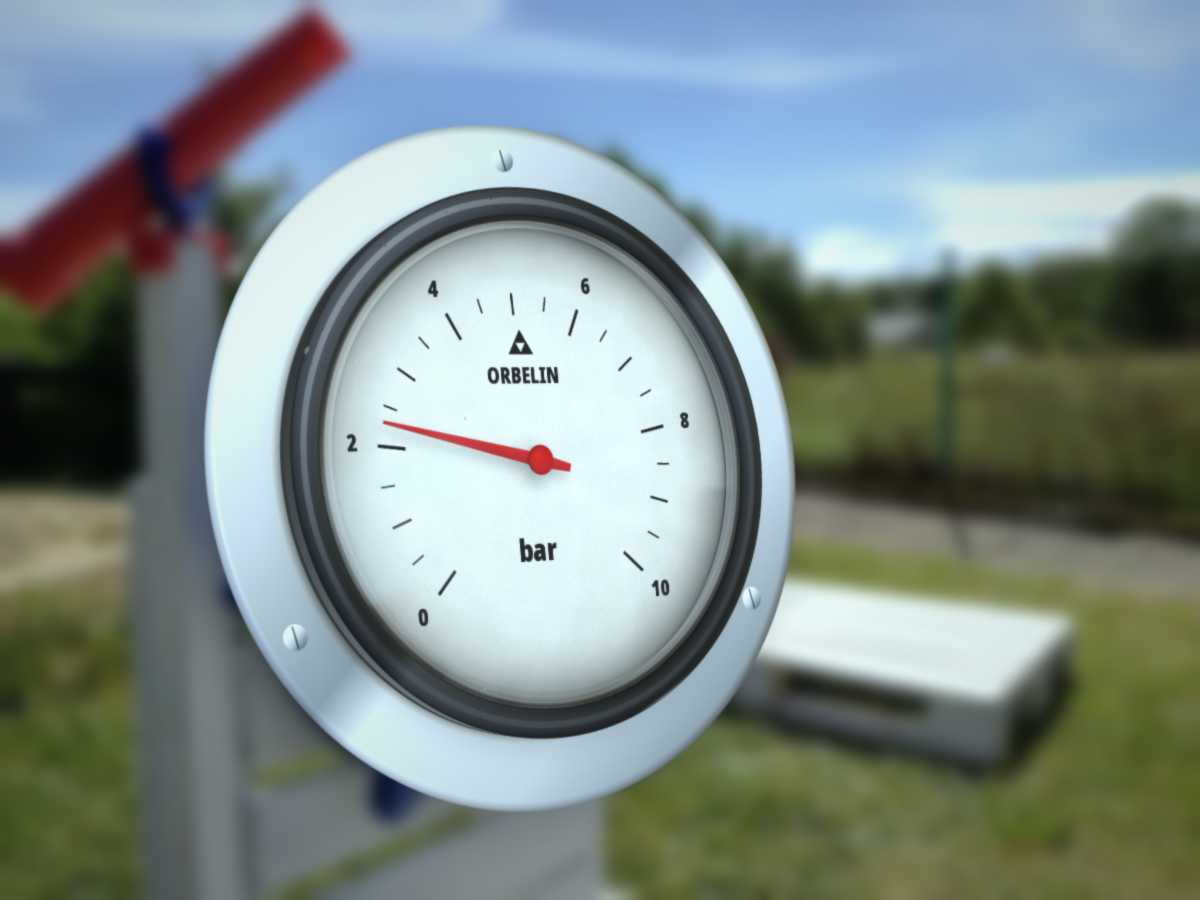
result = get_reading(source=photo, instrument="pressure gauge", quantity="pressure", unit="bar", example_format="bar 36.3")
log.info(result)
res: bar 2.25
